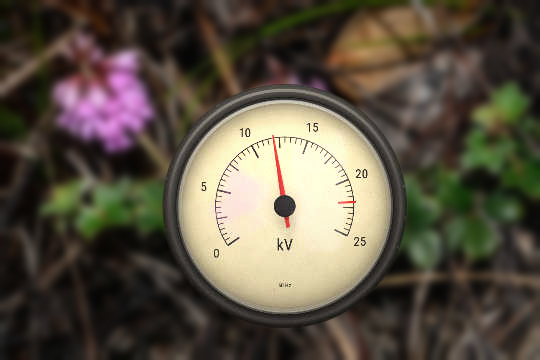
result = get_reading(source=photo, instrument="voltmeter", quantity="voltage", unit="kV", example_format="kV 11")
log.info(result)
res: kV 12
